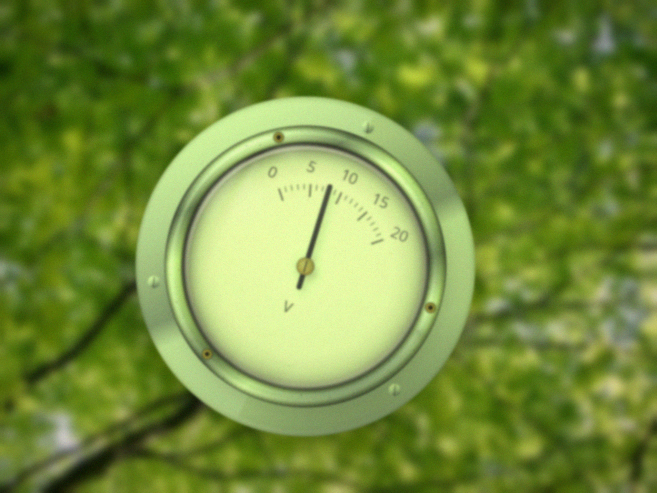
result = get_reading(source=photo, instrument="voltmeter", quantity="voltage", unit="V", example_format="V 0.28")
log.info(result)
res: V 8
